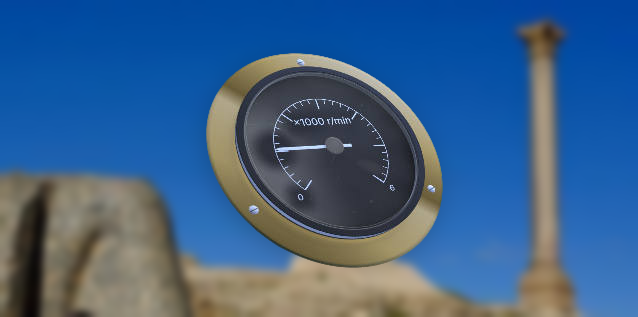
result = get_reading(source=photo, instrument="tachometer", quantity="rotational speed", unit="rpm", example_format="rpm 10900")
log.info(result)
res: rpm 1000
